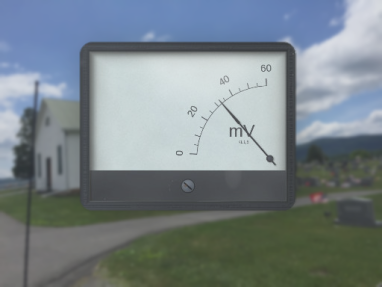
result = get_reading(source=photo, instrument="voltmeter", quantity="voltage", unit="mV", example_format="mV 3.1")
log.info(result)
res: mV 32.5
